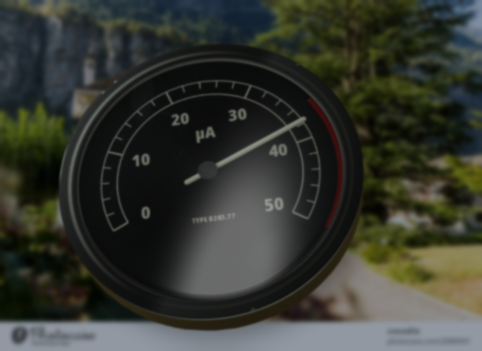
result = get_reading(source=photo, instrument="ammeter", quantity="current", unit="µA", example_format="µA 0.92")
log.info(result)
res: µA 38
